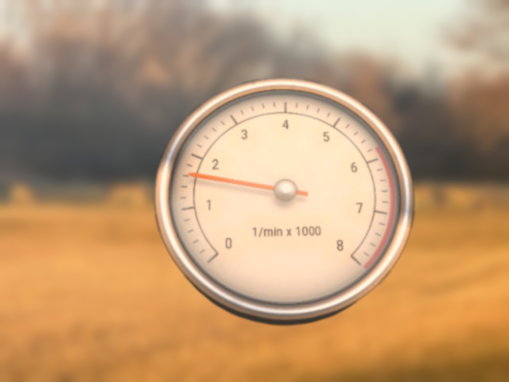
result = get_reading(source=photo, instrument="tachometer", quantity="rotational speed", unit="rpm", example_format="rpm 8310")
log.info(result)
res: rpm 1600
